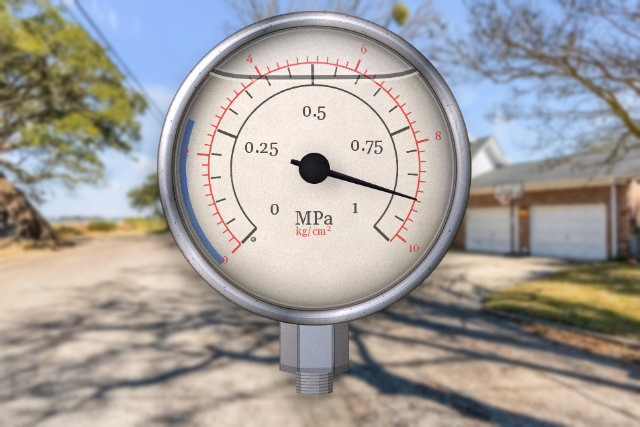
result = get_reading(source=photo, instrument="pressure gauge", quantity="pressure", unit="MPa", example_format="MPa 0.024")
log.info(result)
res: MPa 0.9
